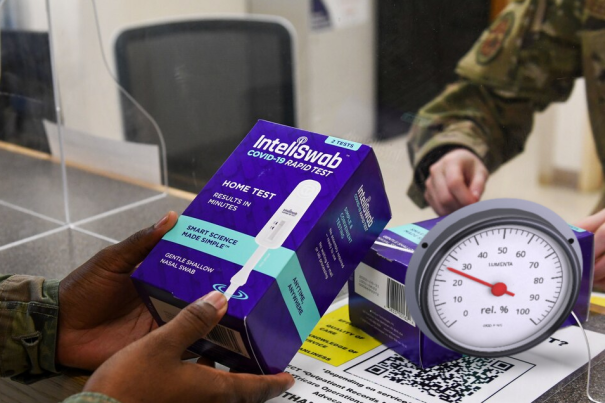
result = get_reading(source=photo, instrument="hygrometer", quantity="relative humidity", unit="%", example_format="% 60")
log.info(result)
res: % 26
